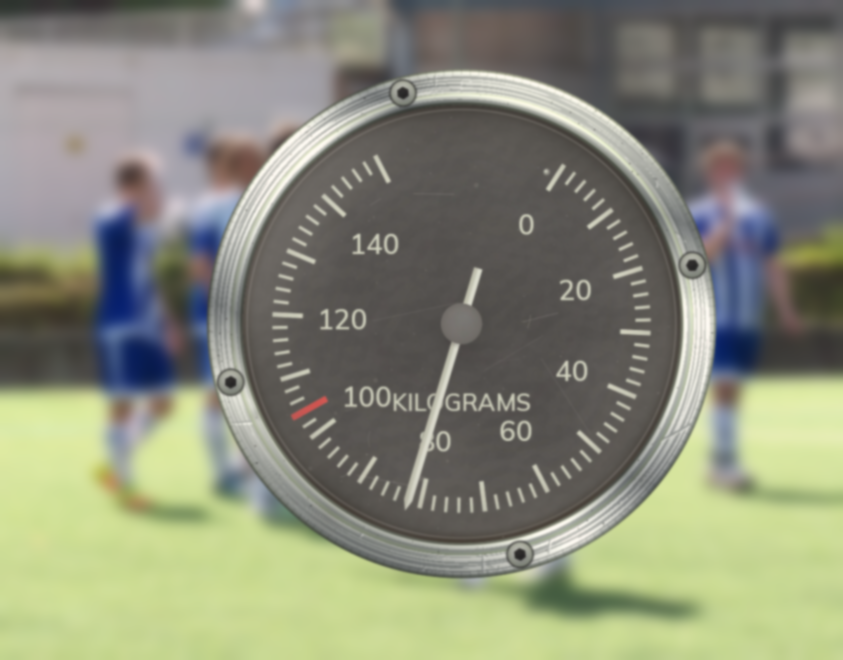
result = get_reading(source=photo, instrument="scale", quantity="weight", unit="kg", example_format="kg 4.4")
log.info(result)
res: kg 82
